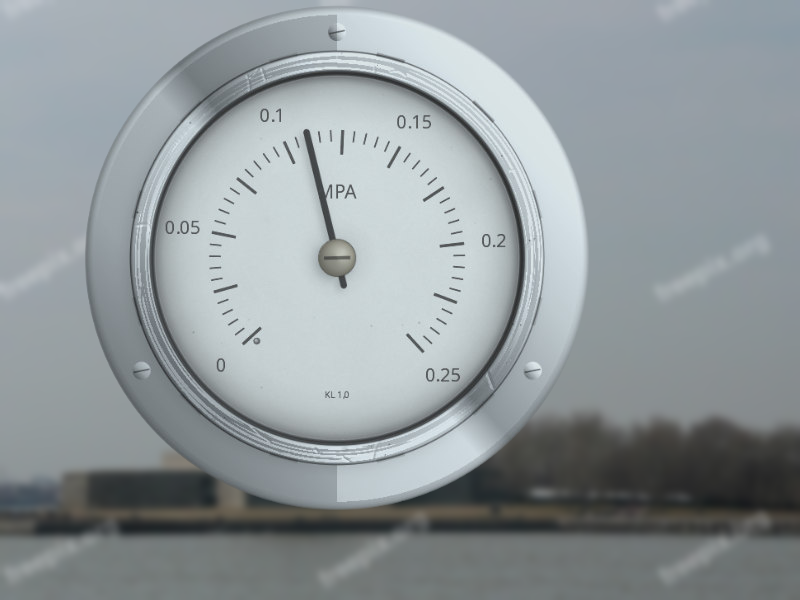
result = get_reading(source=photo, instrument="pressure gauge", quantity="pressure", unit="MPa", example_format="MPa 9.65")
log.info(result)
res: MPa 0.11
